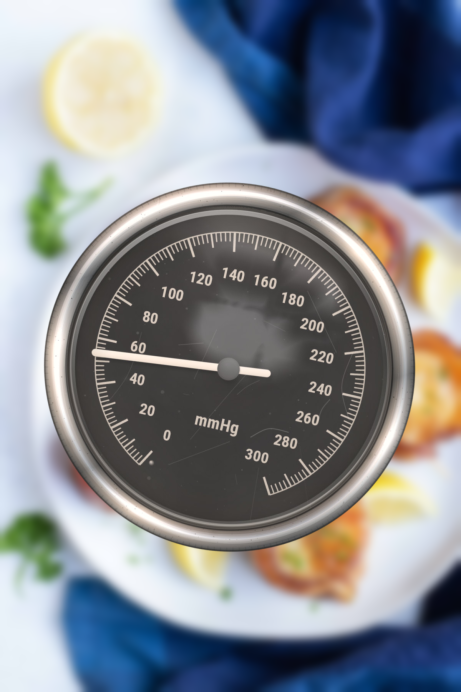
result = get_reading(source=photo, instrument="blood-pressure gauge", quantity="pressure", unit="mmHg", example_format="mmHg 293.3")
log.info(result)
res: mmHg 54
